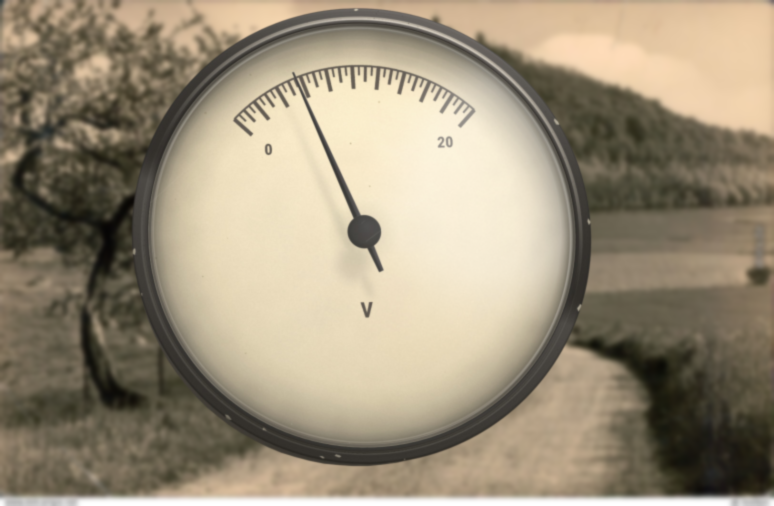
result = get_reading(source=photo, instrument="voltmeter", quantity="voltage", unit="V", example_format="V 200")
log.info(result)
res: V 5.5
